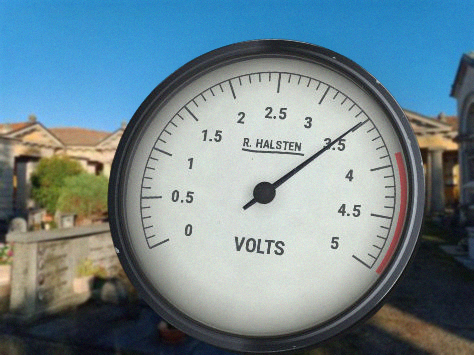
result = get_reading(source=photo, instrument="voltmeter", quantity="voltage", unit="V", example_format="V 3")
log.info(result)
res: V 3.5
